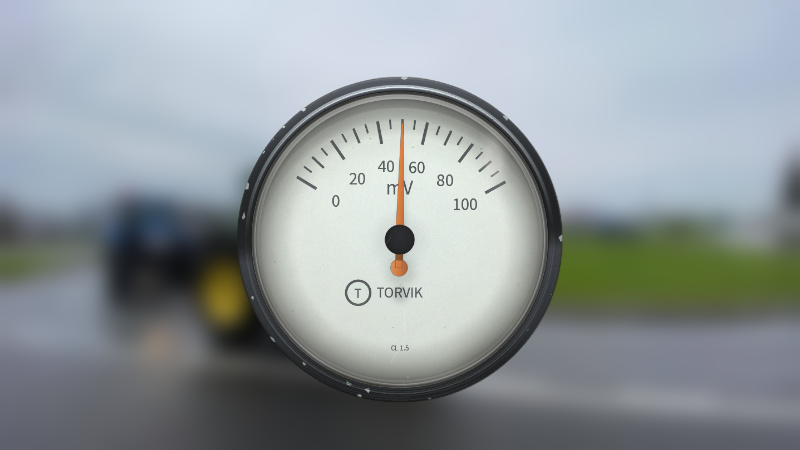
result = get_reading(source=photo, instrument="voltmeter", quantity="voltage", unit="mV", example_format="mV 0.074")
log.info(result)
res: mV 50
